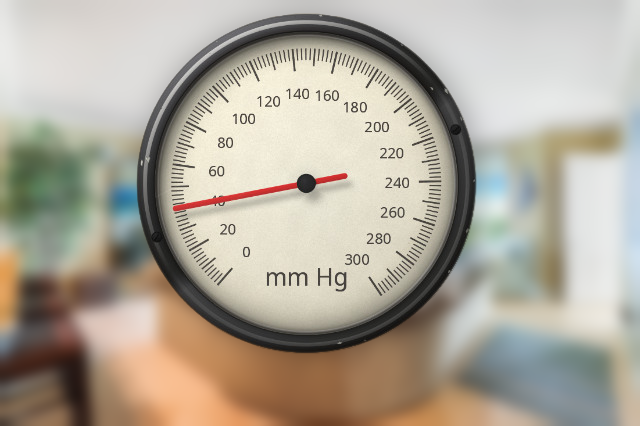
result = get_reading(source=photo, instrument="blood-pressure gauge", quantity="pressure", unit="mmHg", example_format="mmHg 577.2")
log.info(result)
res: mmHg 40
